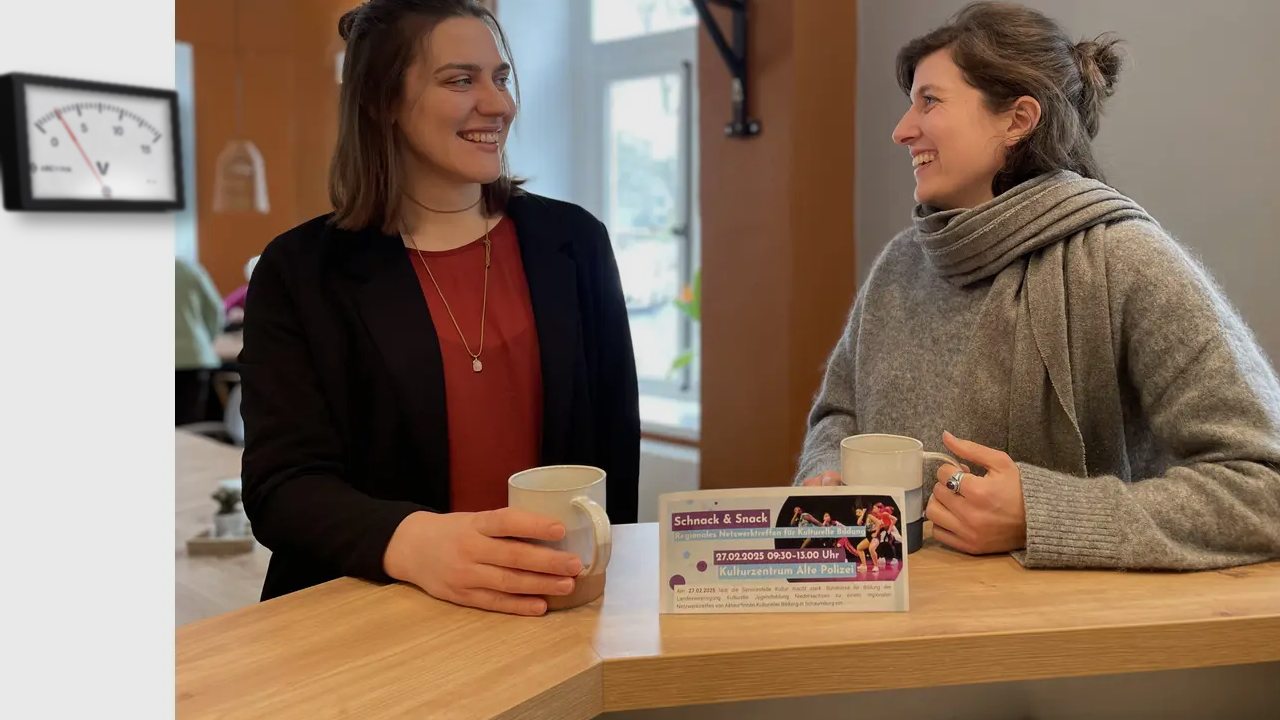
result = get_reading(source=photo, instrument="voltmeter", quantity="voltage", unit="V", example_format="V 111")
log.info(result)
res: V 2.5
